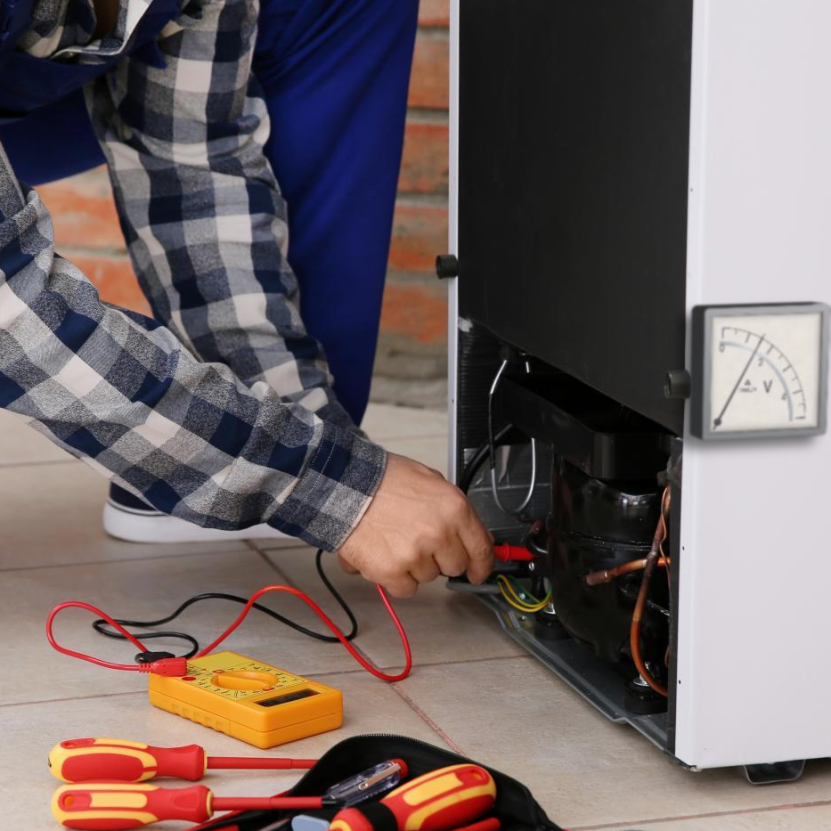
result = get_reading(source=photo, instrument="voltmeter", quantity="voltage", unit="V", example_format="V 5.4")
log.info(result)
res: V 1.5
